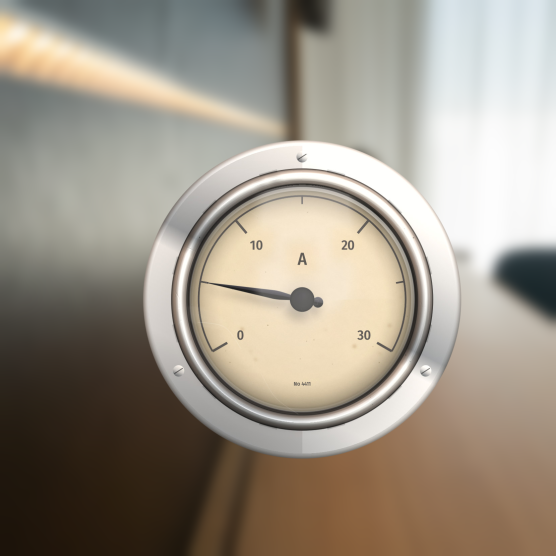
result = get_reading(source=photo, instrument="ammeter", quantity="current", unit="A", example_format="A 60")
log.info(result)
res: A 5
